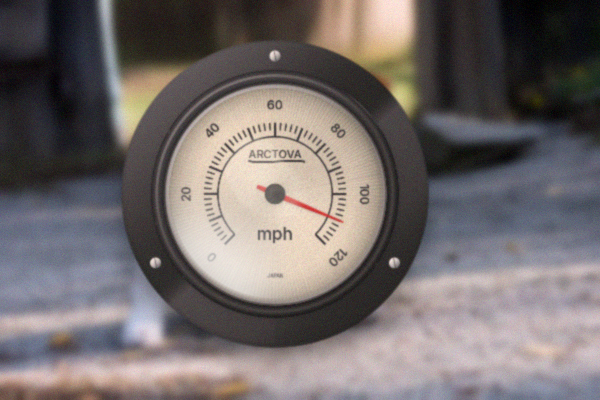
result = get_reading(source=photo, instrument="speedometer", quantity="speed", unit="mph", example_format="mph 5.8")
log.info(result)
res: mph 110
